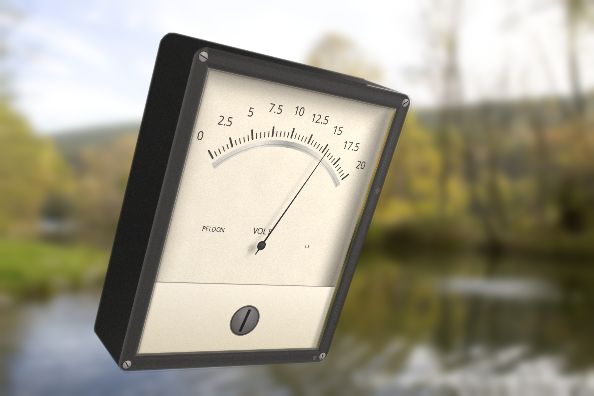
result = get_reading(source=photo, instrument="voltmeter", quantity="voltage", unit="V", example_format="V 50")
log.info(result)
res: V 15
